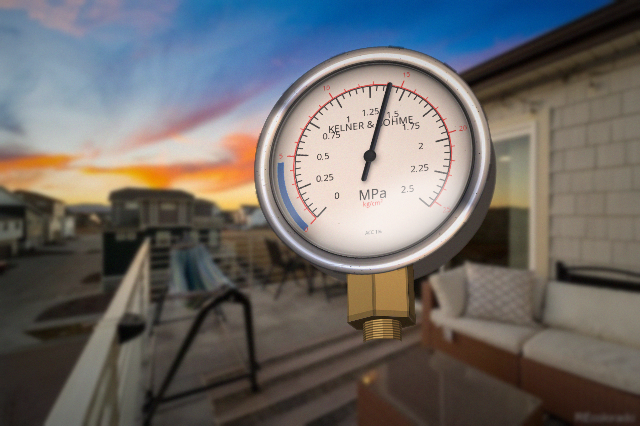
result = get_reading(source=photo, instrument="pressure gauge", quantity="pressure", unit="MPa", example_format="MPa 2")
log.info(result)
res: MPa 1.4
